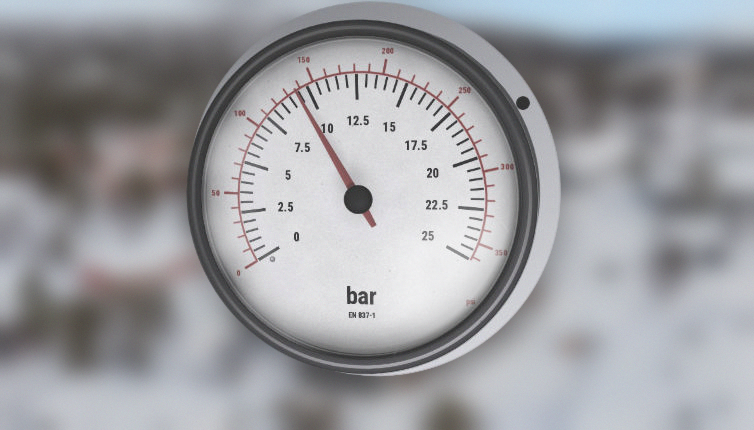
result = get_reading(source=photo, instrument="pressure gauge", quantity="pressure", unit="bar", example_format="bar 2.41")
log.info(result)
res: bar 9.5
